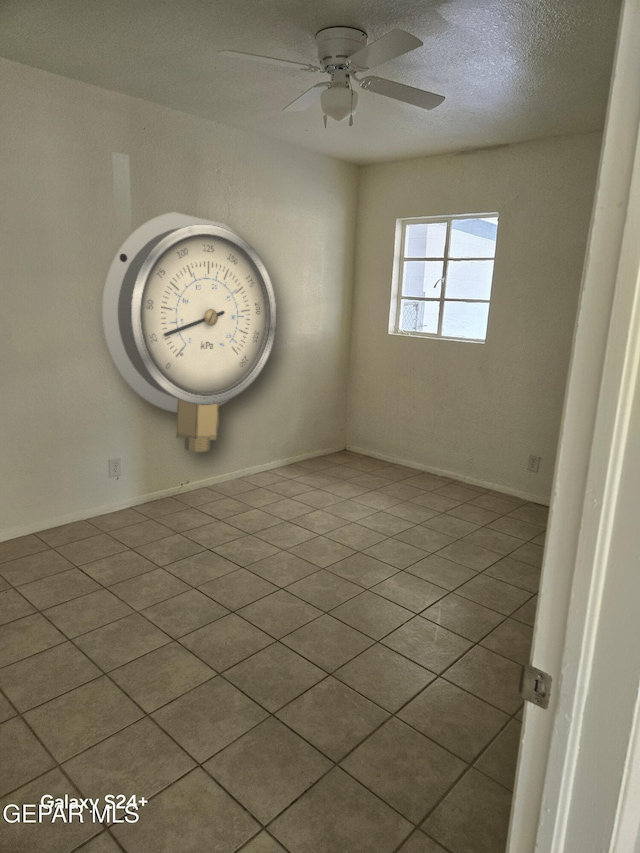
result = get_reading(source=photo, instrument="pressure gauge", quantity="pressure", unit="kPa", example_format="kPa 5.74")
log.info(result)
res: kPa 25
